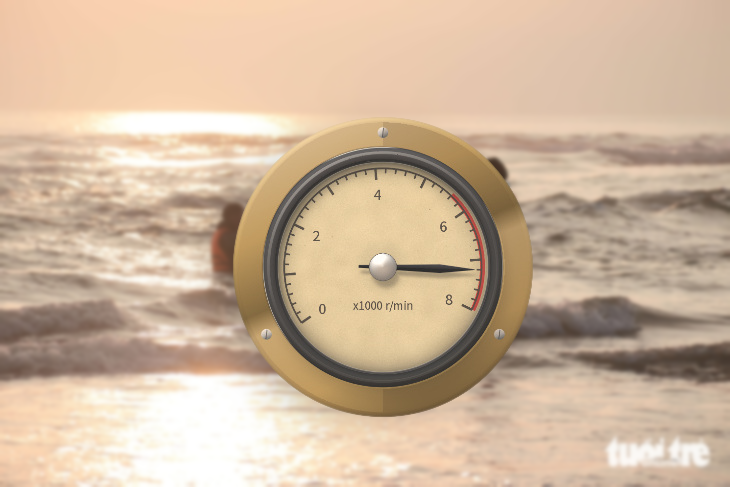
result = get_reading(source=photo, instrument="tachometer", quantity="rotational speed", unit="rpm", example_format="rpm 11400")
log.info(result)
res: rpm 7200
